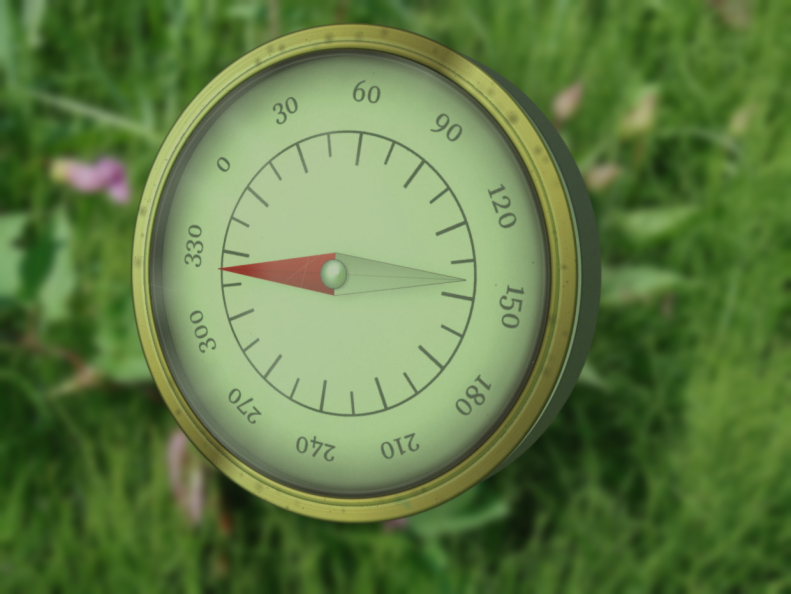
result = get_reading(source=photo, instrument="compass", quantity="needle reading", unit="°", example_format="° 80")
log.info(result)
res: ° 322.5
